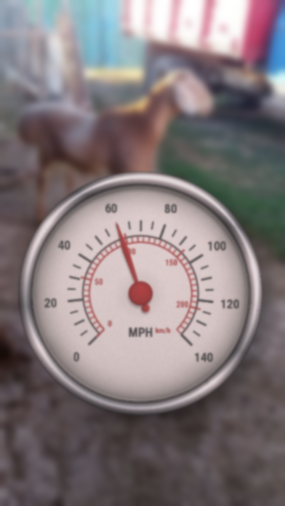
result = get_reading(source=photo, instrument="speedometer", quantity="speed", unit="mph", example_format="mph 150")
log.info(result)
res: mph 60
